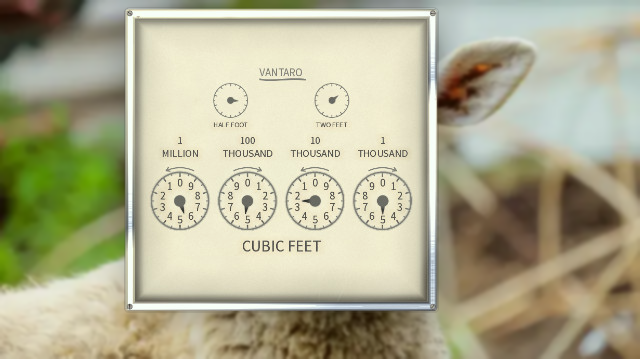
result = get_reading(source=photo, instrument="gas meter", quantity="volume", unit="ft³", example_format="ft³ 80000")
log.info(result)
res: ft³ 552500
